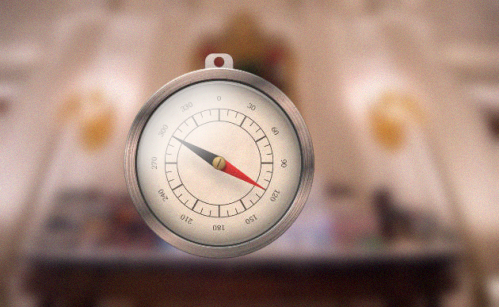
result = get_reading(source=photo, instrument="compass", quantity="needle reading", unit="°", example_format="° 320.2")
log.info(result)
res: ° 120
